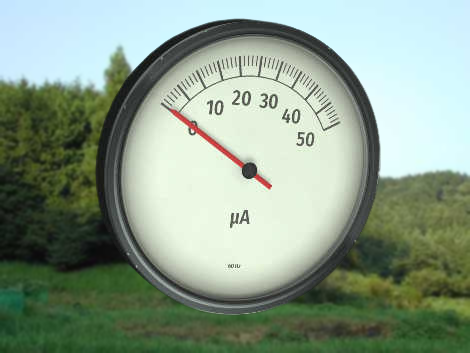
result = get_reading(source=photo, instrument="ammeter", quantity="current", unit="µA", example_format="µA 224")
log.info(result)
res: µA 0
